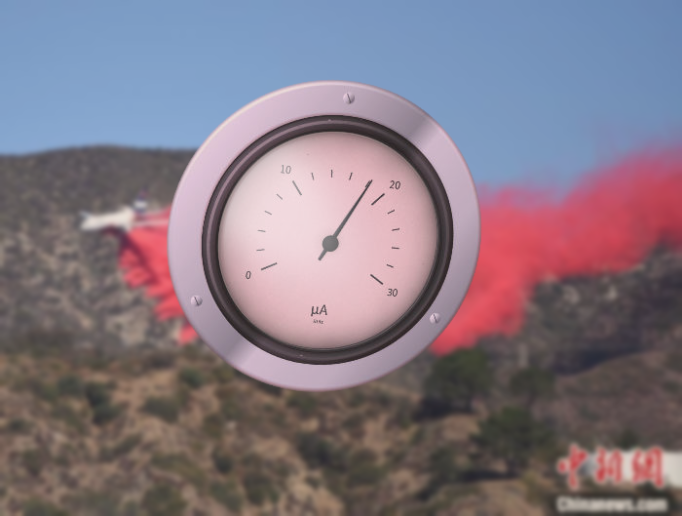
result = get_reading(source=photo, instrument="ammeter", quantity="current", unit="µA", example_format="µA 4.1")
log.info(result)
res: µA 18
